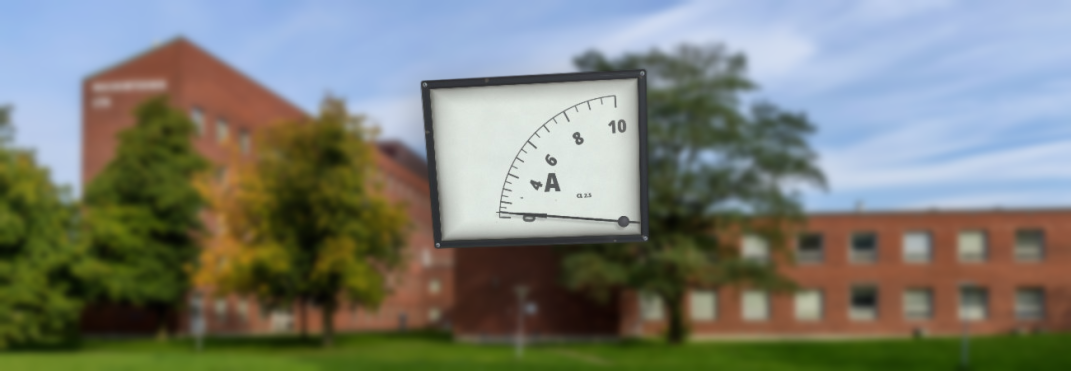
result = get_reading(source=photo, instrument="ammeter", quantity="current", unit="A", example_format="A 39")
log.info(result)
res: A 1
